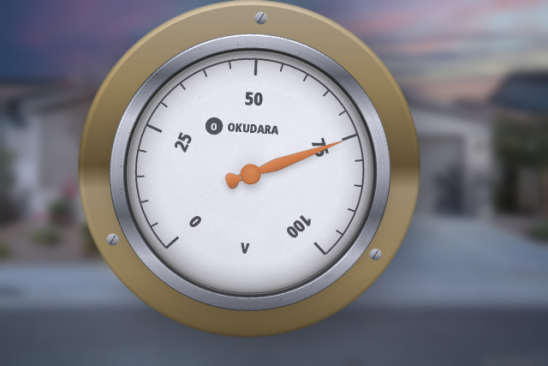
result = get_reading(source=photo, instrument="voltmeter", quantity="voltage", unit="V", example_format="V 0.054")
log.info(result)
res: V 75
